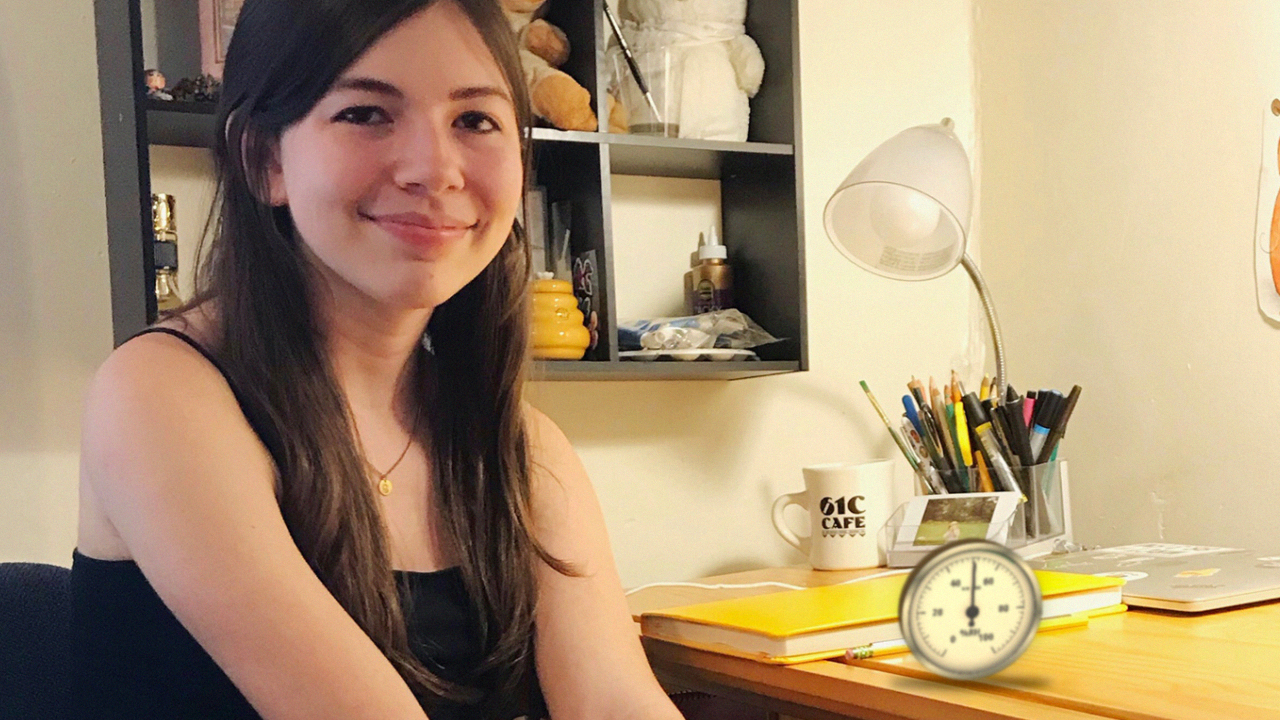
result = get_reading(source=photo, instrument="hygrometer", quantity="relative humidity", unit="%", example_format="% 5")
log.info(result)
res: % 50
